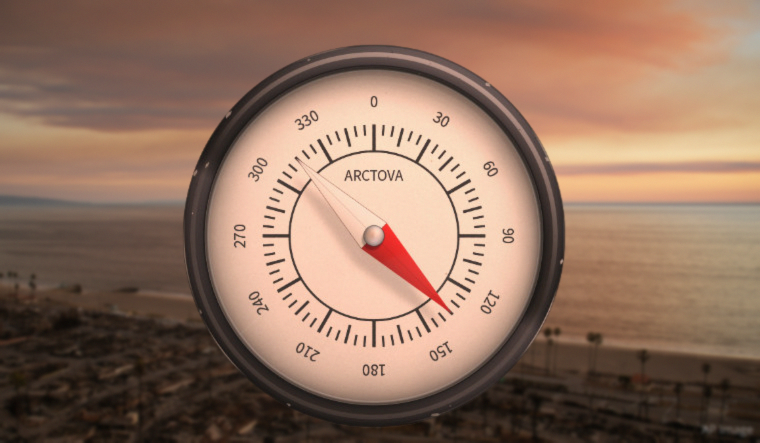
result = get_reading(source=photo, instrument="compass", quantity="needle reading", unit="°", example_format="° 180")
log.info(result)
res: ° 135
